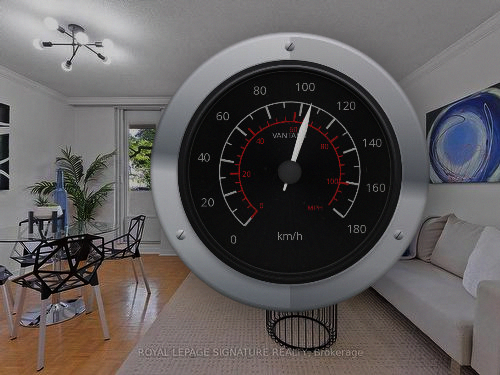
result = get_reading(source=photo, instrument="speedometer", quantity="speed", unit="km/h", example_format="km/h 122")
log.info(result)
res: km/h 105
